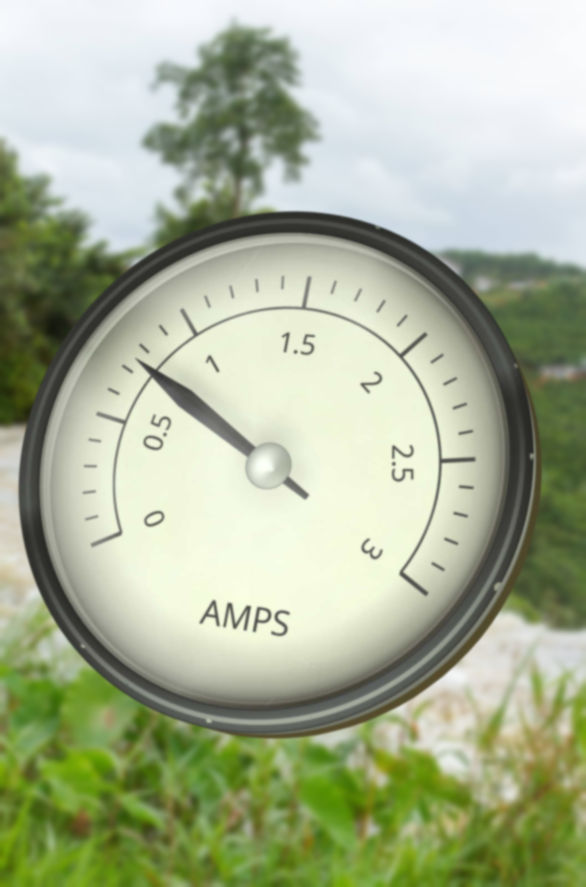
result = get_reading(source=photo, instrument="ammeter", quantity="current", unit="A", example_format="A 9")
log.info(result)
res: A 0.75
